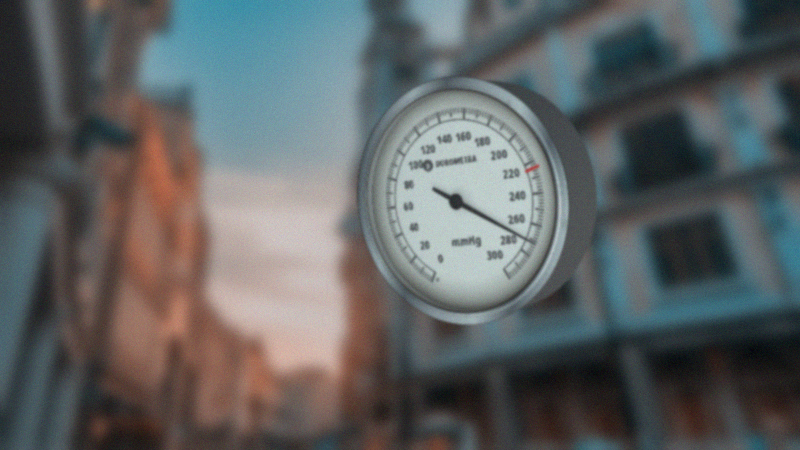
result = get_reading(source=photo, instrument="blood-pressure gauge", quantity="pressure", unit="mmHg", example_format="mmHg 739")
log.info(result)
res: mmHg 270
